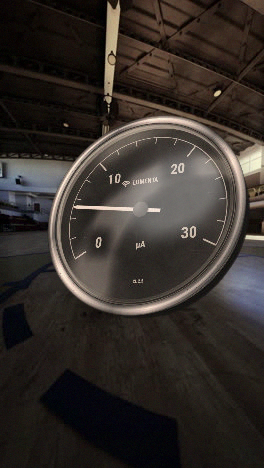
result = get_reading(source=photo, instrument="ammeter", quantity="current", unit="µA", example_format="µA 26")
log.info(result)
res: µA 5
